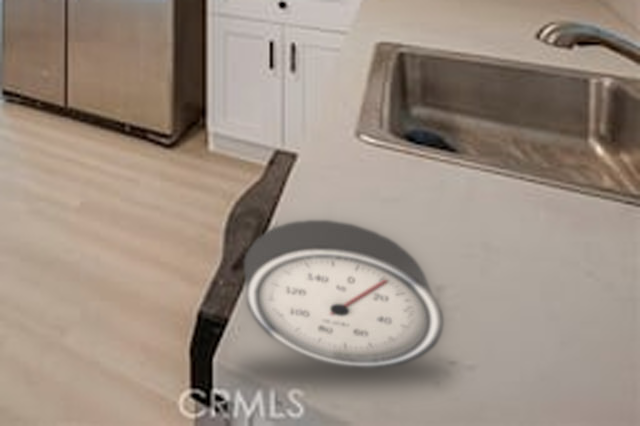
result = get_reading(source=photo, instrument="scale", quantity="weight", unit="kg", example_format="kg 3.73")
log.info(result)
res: kg 10
